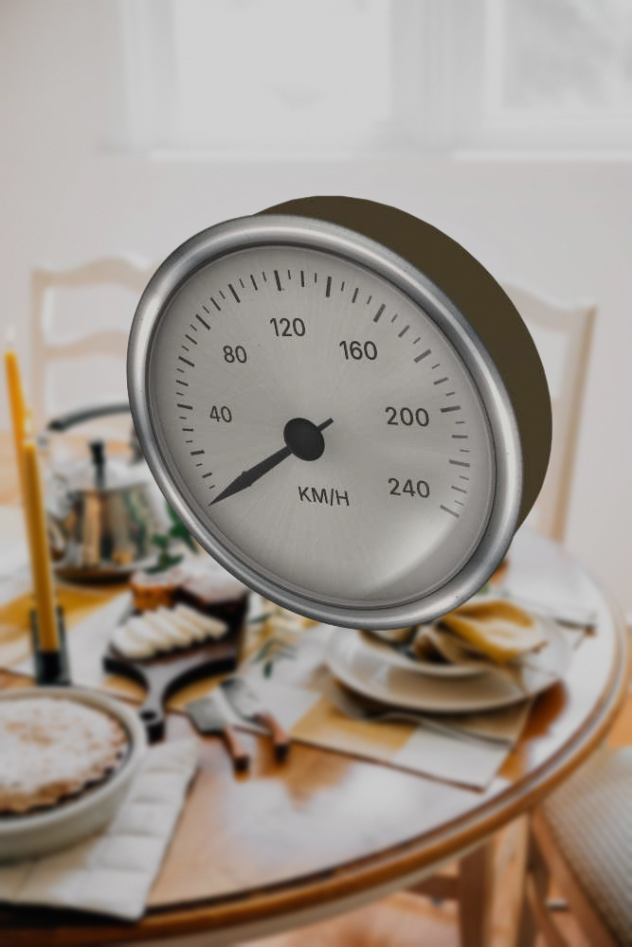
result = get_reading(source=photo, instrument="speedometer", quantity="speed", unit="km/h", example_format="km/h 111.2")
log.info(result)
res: km/h 0
